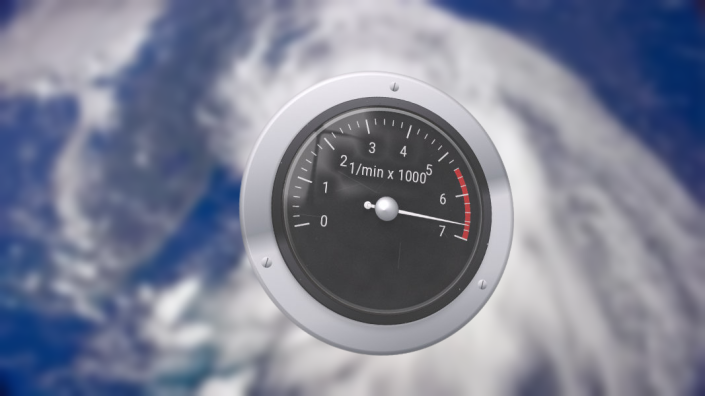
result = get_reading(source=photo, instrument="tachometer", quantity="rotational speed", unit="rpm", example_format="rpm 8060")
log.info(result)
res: rpm 6700
